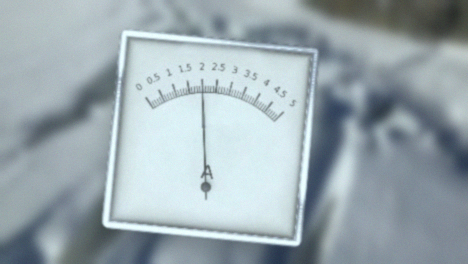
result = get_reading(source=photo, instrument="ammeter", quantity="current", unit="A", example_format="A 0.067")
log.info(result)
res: A 2
